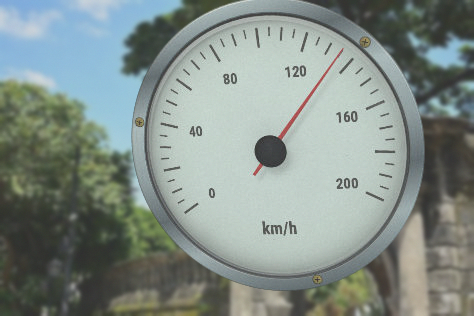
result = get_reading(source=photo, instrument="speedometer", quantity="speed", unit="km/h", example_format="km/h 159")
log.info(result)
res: km/h 135
